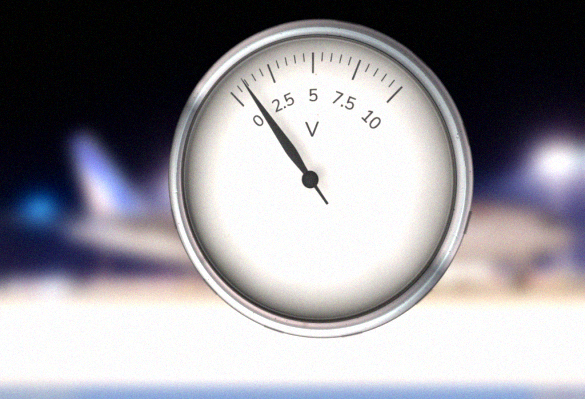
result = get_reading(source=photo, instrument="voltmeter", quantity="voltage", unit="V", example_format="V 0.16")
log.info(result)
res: V 1
